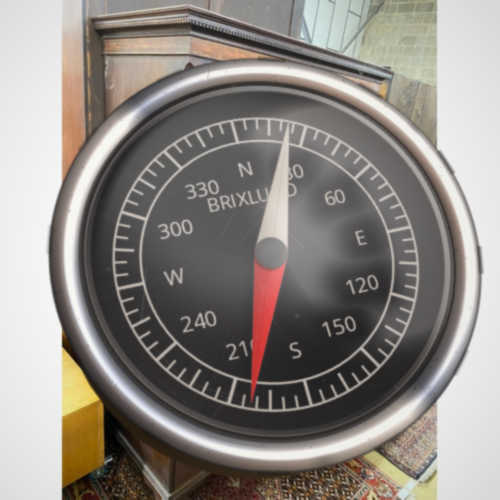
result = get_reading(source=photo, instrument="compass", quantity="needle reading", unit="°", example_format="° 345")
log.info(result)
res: ° 202.5
